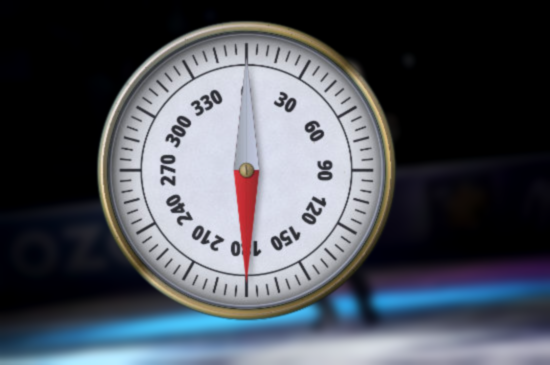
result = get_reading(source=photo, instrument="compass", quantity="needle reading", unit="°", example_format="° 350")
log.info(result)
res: ° 180
